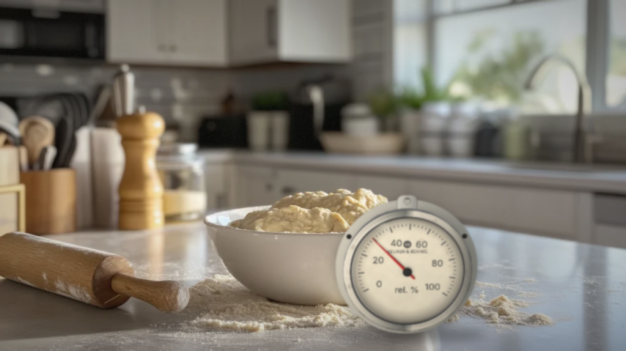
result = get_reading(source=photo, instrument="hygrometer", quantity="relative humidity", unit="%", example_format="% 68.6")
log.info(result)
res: % 30
